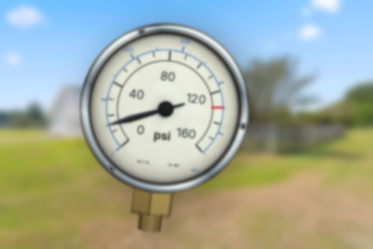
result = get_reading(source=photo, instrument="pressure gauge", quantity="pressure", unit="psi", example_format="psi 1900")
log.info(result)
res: psi 15
